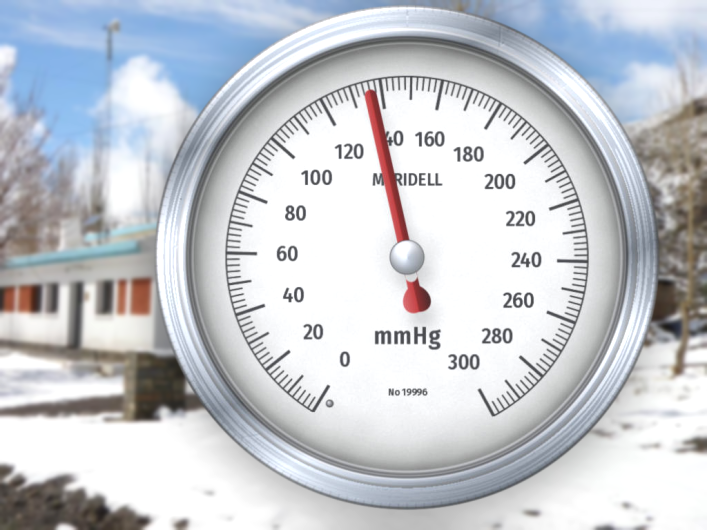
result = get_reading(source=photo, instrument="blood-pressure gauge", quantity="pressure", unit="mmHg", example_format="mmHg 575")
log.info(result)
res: mmHg 136
